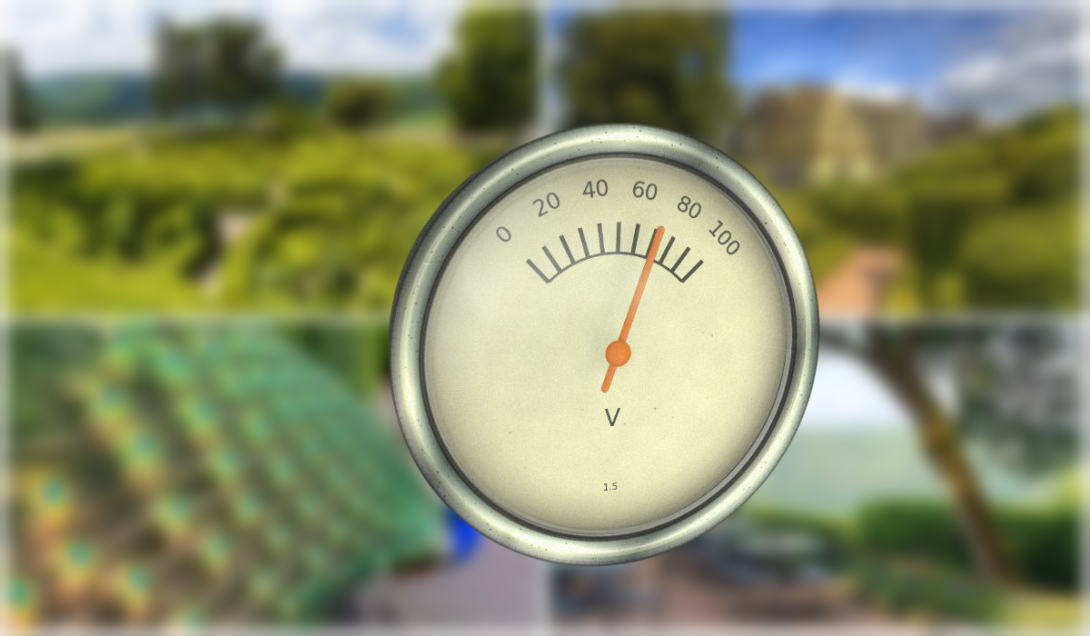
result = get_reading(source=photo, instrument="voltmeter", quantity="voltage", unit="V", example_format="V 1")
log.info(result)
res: V 70
